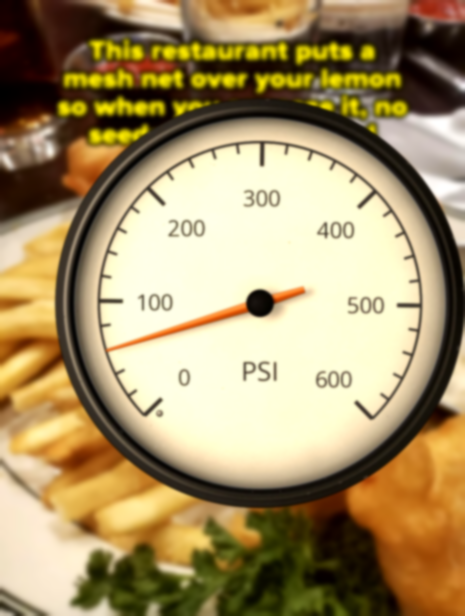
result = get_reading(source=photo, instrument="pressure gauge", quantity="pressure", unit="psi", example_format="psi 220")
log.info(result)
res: psi 60
